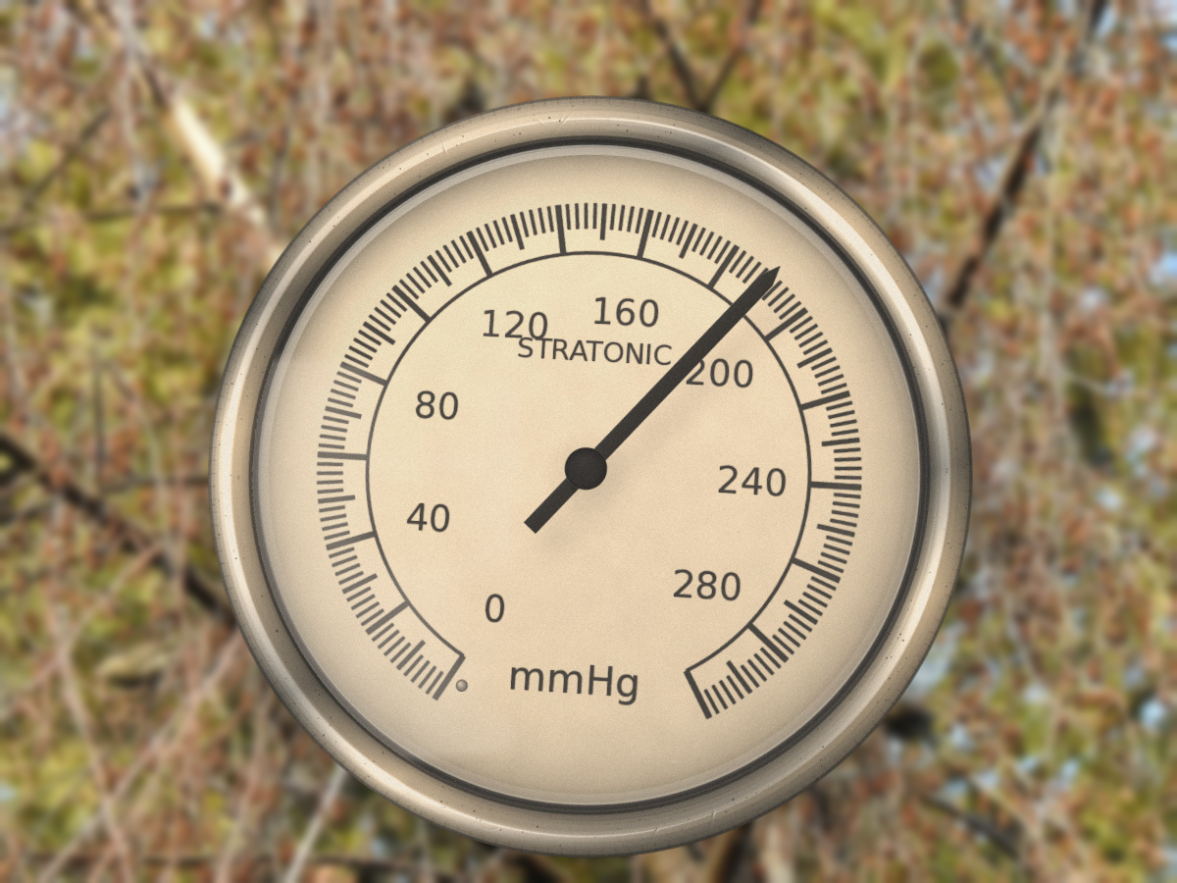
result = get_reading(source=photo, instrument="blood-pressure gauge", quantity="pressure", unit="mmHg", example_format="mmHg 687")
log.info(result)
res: mmHg 190
